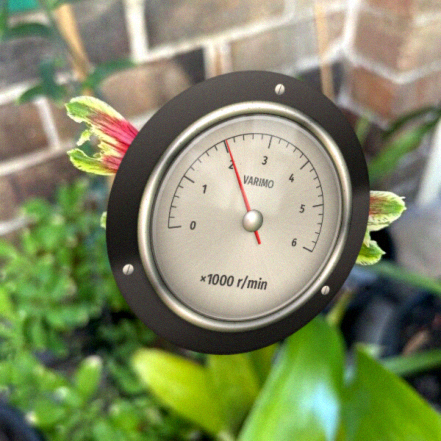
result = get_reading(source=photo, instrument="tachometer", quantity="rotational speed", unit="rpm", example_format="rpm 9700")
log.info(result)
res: rpm 2000
